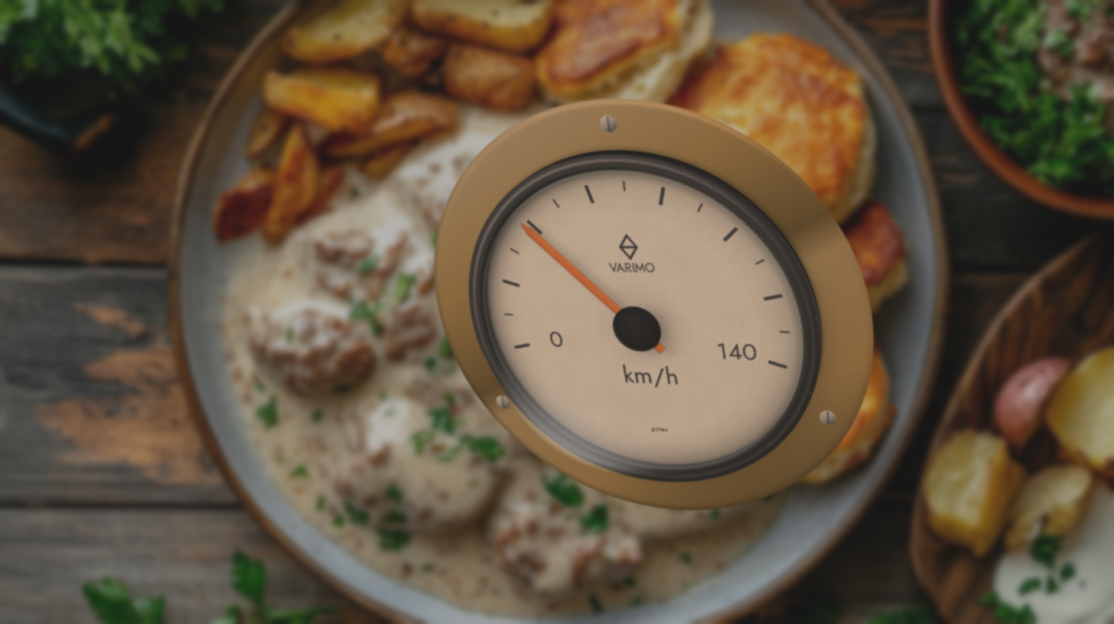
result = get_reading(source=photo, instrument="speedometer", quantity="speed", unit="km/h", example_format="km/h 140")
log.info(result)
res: km/h 40
